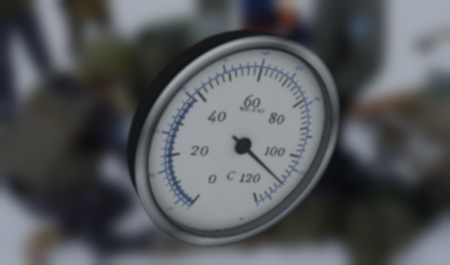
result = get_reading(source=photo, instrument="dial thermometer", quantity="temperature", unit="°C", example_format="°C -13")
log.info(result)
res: °C 110
